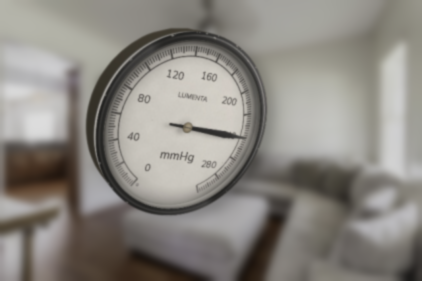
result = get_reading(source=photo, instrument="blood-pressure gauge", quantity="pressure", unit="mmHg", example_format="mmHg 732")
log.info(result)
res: mmHg 240
